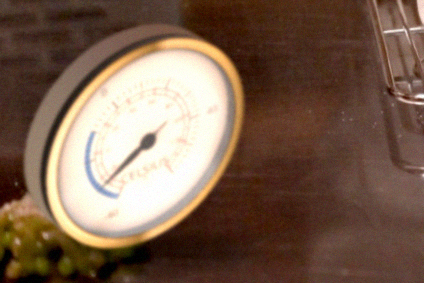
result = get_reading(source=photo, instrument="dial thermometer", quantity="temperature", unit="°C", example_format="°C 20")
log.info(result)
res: °C -30
